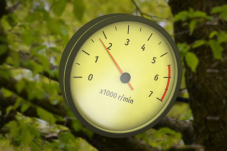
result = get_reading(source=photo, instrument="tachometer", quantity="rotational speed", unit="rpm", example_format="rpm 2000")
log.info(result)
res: rpm 1750
